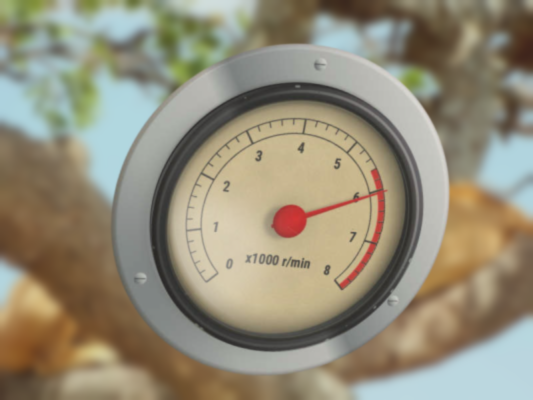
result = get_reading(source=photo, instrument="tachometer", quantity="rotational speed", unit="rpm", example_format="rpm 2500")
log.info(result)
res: rpm 6000
